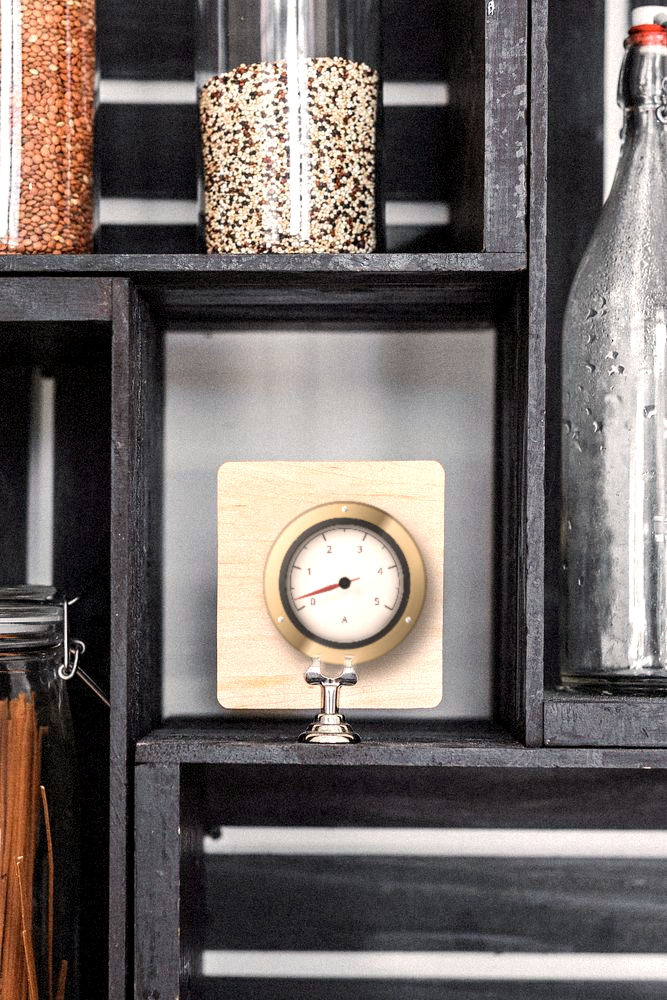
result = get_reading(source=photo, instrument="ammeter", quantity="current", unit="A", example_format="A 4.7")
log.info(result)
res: A 0.25
